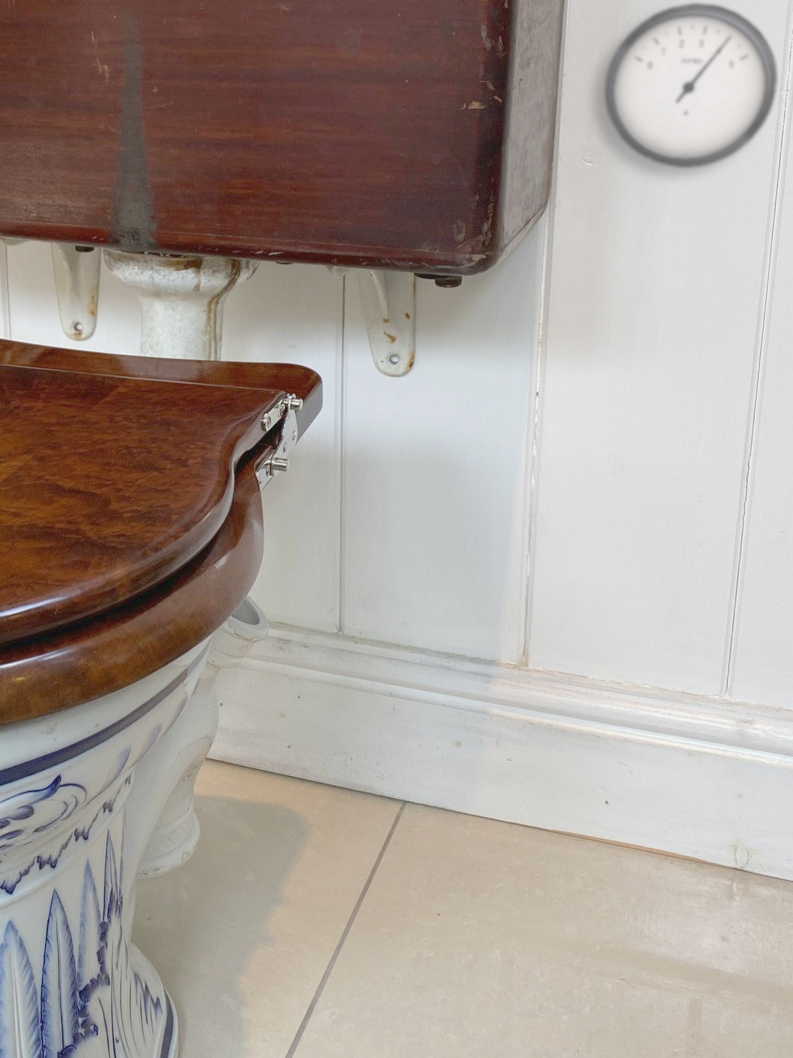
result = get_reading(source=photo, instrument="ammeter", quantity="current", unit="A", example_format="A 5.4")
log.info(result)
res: A 4
